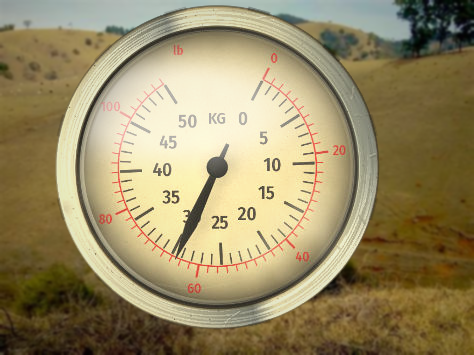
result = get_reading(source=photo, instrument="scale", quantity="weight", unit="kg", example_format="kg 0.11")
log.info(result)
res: kg 29.5
